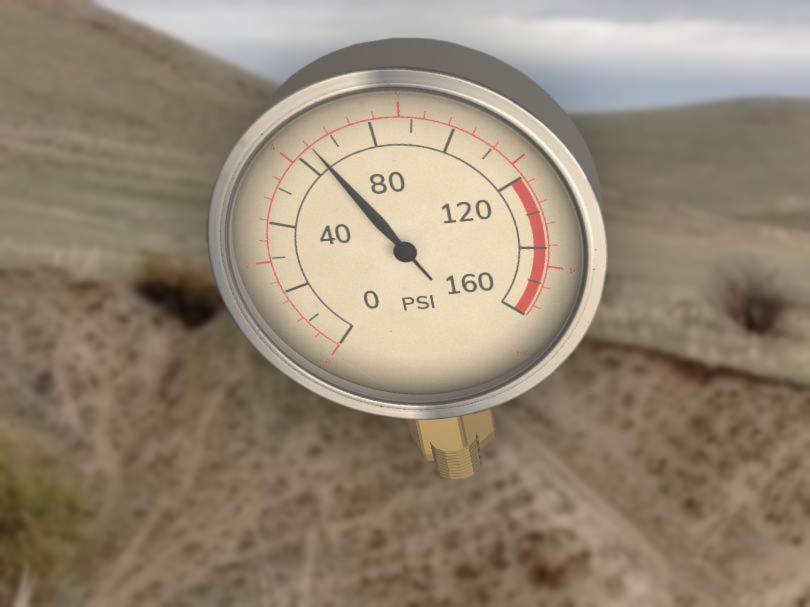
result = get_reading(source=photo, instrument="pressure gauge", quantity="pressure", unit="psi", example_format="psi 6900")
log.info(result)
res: psi 65
